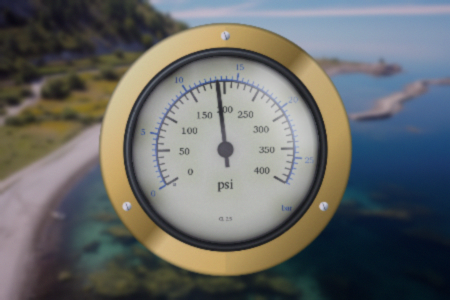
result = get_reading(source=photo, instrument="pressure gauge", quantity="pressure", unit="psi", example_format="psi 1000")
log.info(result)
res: psi 190
